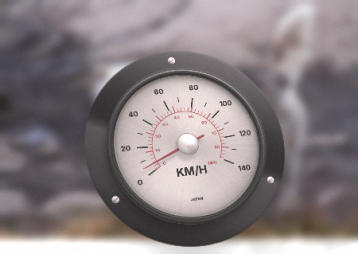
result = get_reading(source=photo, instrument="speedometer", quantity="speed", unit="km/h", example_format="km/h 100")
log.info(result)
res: km/h 5
